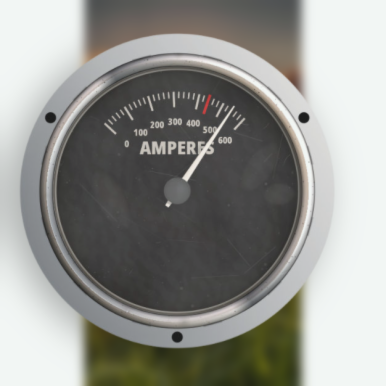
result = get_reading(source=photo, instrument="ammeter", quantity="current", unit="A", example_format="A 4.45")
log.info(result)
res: A 540
